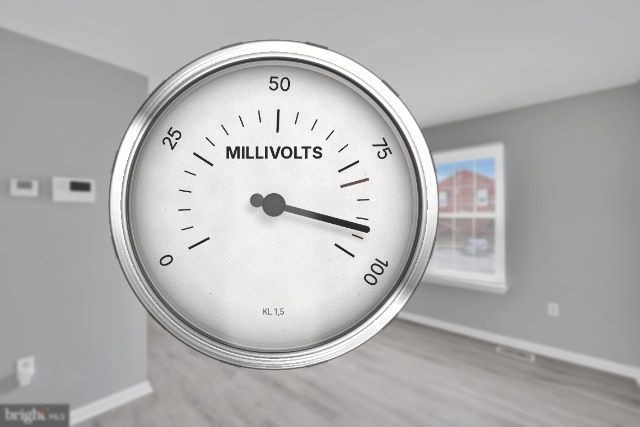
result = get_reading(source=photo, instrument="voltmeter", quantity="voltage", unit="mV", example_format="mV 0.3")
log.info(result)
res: mV 92.5
